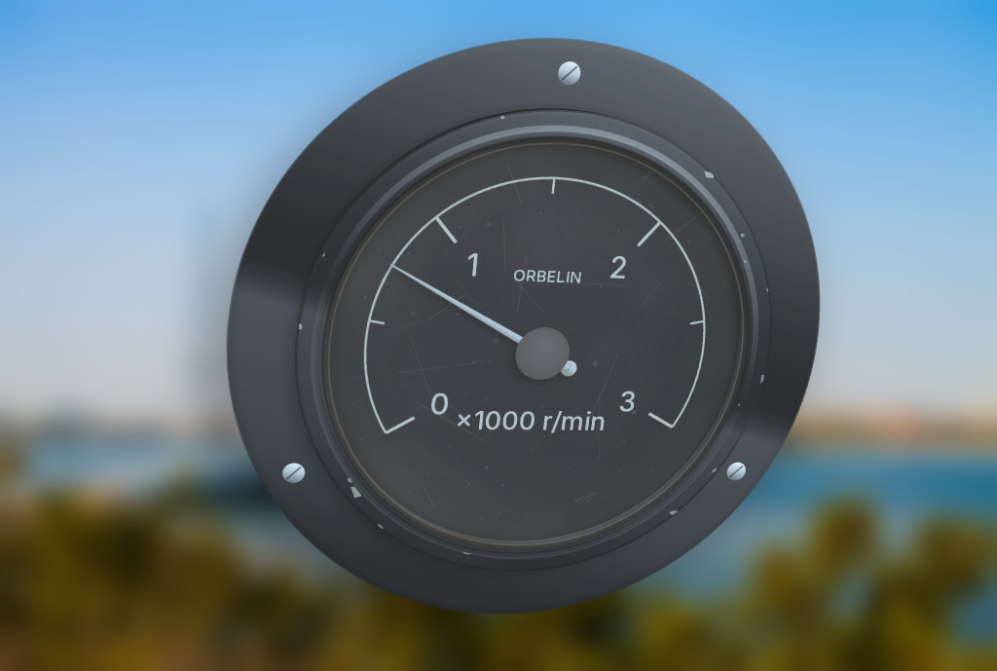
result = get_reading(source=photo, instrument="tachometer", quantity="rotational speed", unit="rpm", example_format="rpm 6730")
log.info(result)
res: rpm 750
